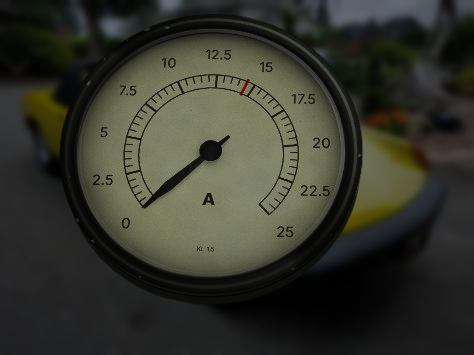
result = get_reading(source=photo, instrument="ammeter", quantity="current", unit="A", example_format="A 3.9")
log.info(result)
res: A 0
